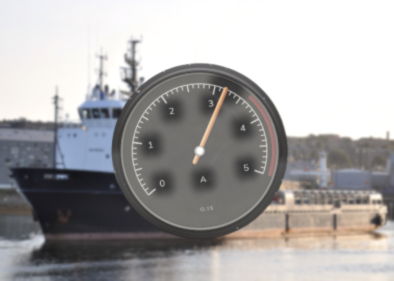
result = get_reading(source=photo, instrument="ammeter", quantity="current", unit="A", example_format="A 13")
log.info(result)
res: A 3.2
